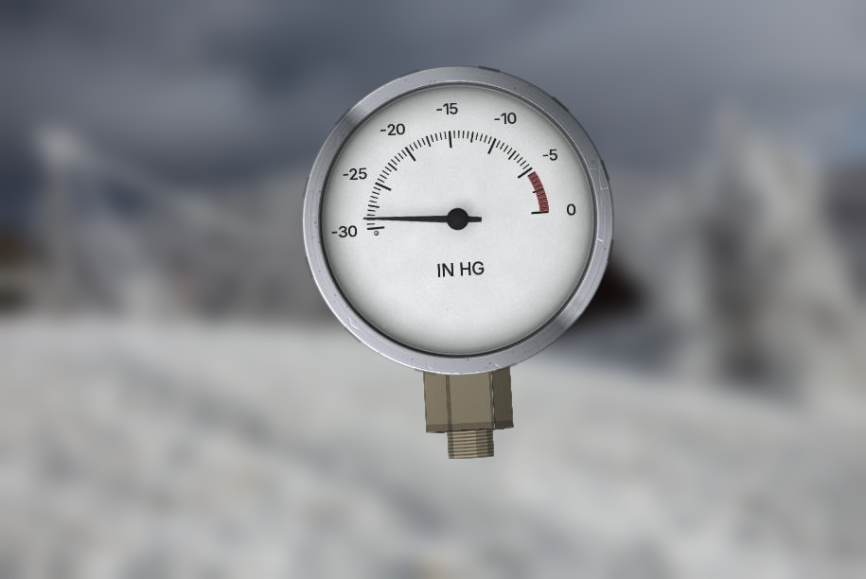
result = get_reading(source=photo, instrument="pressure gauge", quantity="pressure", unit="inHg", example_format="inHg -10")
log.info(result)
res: inHg -29
